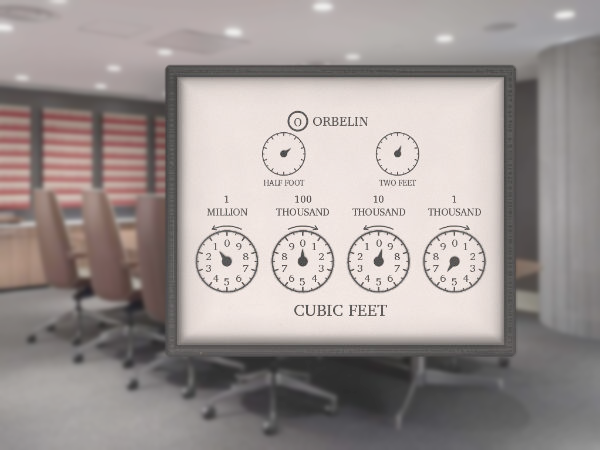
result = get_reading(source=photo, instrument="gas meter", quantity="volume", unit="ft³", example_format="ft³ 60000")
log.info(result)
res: ft³ 99600
